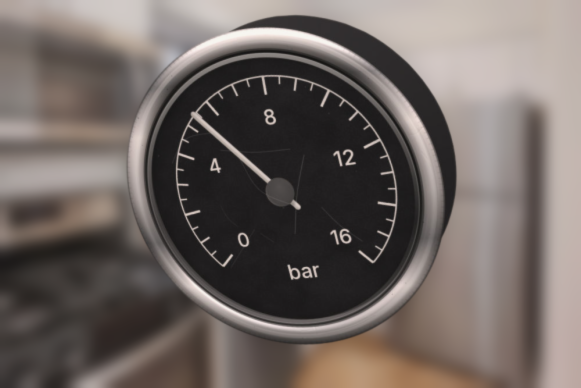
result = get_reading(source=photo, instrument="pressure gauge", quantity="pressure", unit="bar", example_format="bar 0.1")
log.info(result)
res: bar 5.5
